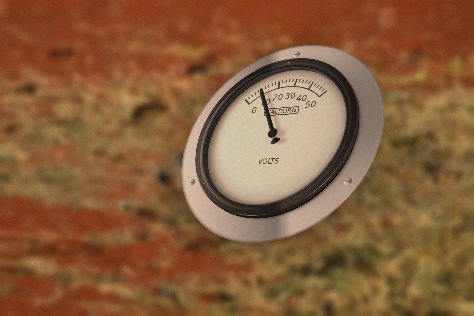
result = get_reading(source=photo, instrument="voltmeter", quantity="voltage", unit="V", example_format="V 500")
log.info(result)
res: V 10
